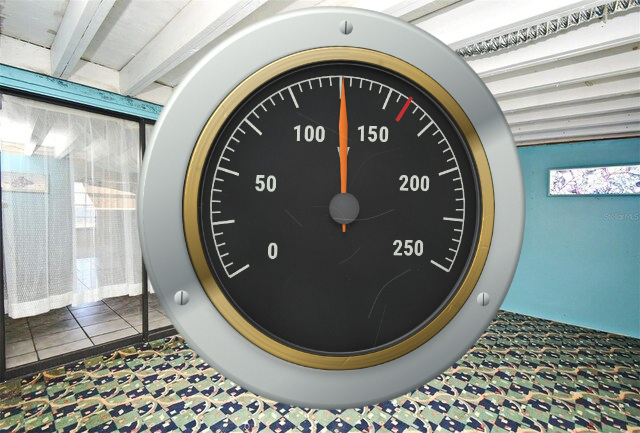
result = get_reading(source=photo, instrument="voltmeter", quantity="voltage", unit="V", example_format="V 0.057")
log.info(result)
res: V 125
